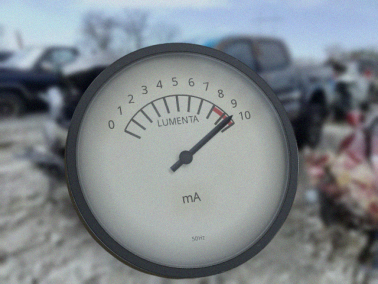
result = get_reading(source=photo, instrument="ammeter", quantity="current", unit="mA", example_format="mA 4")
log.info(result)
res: mA 9.5
